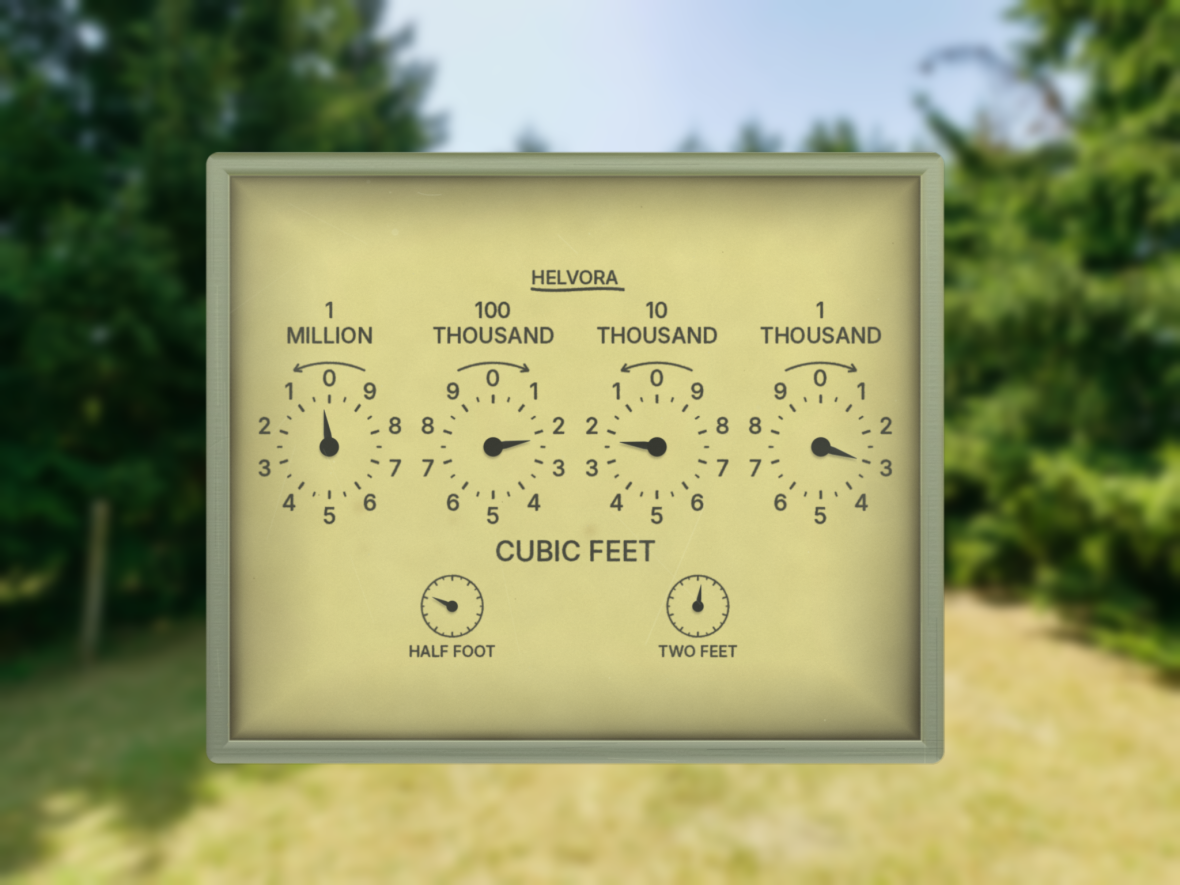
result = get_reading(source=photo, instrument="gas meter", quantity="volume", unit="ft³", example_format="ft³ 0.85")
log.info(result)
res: ft³ 22300
